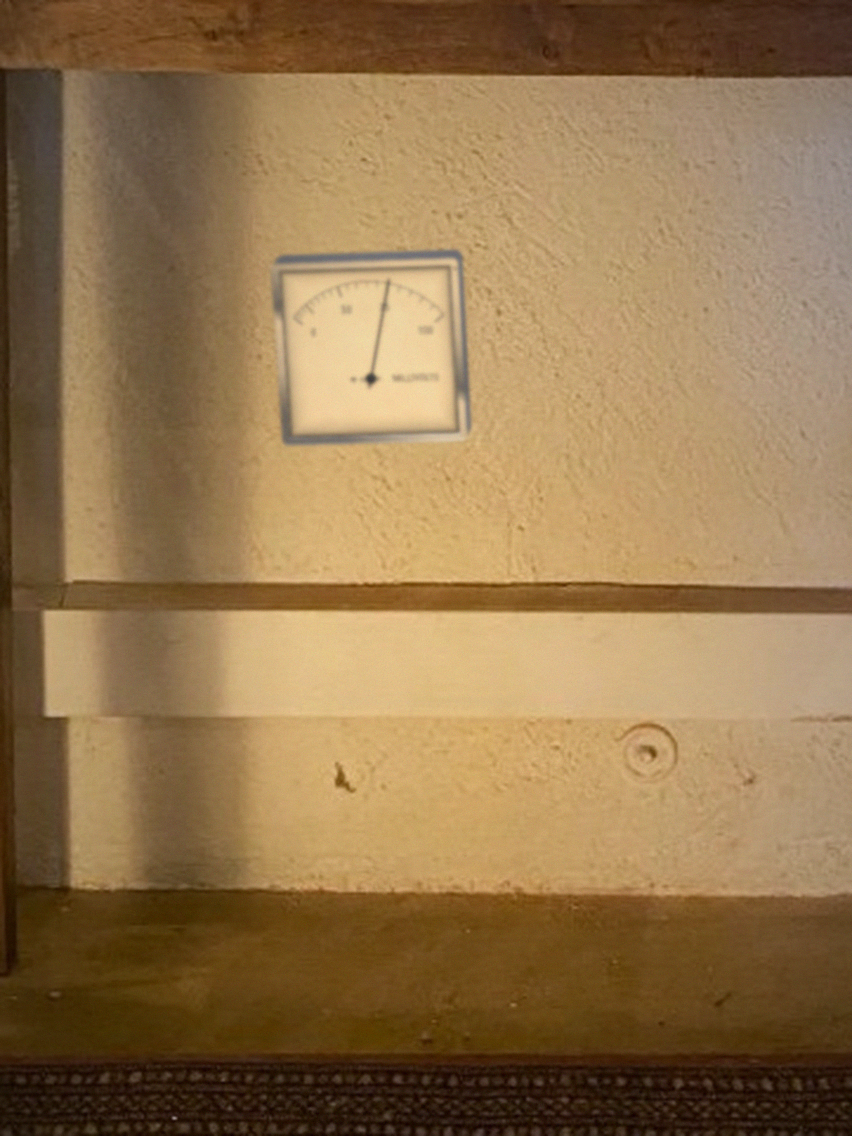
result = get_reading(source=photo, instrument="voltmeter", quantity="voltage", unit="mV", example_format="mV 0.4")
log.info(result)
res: mV 75
